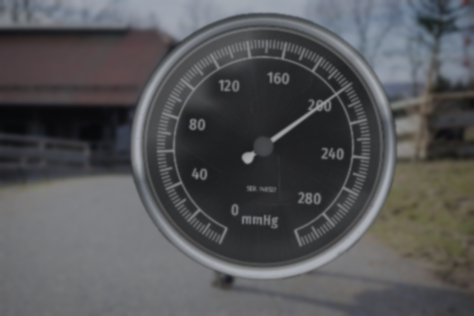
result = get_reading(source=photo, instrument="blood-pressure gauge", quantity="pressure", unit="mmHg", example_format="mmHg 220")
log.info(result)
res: mmHg 200
